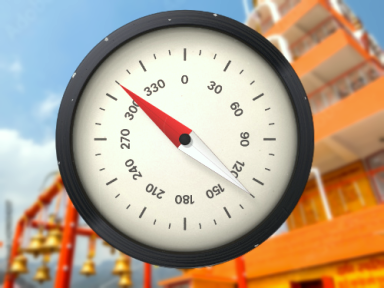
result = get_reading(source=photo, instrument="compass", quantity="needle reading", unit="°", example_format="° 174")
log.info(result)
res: ° 310
